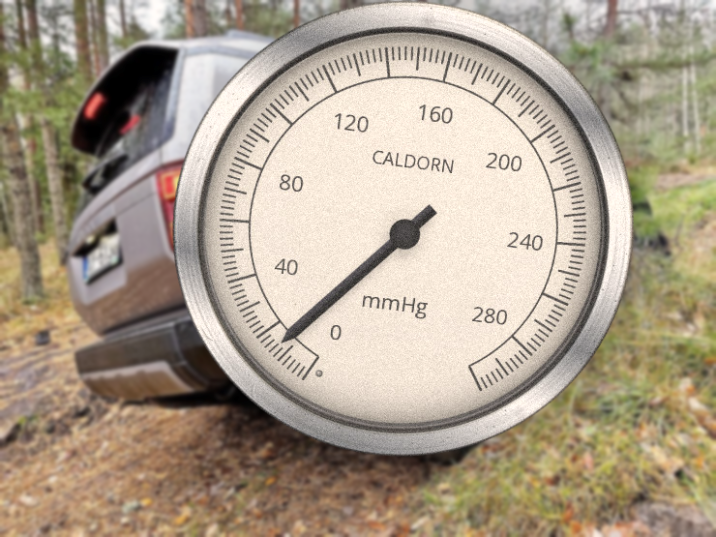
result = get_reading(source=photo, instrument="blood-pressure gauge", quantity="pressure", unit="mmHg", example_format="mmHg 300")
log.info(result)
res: mmHg 14
